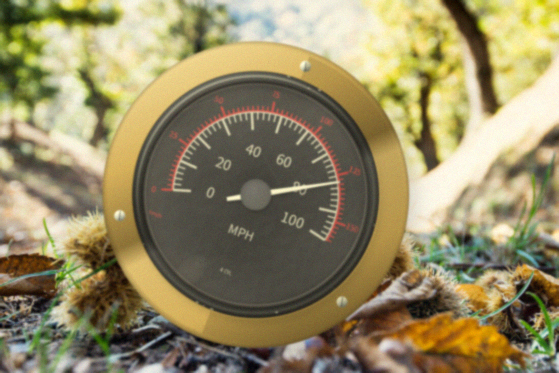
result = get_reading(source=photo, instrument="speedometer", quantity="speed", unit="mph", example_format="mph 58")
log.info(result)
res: mph 80
